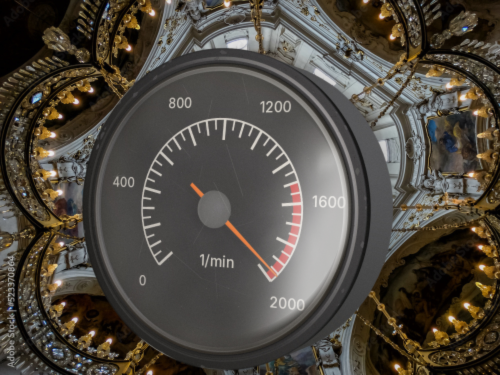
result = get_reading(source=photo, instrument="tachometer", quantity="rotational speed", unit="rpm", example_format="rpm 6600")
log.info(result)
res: rpm 1950
